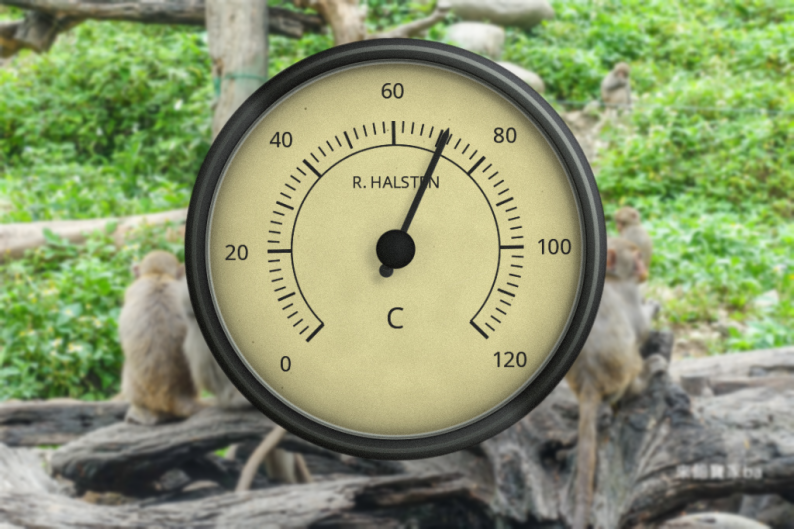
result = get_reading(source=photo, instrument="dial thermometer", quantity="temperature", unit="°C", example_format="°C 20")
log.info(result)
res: °C 71
